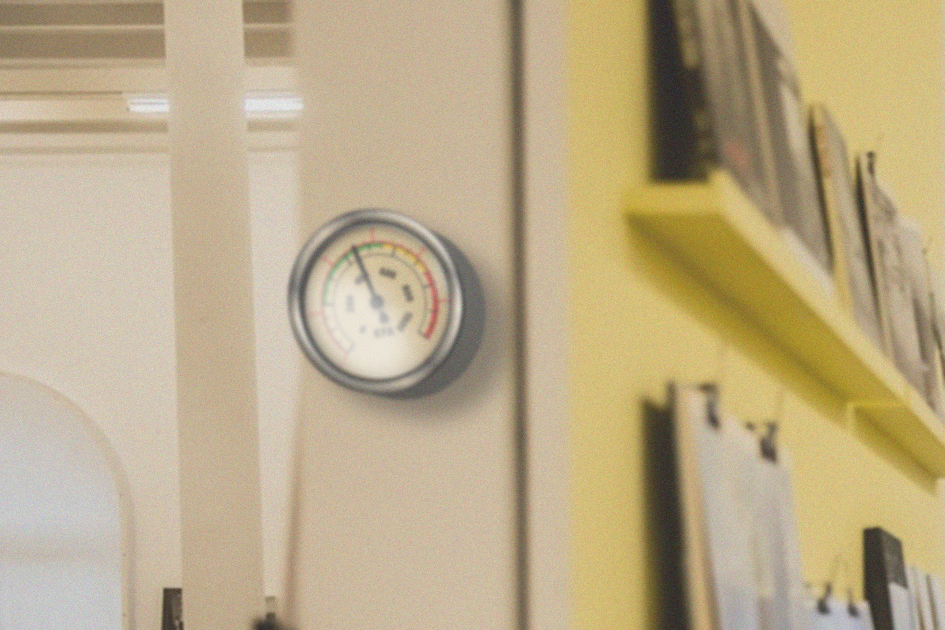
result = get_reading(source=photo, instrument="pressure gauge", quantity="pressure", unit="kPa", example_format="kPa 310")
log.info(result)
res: kPa 450
